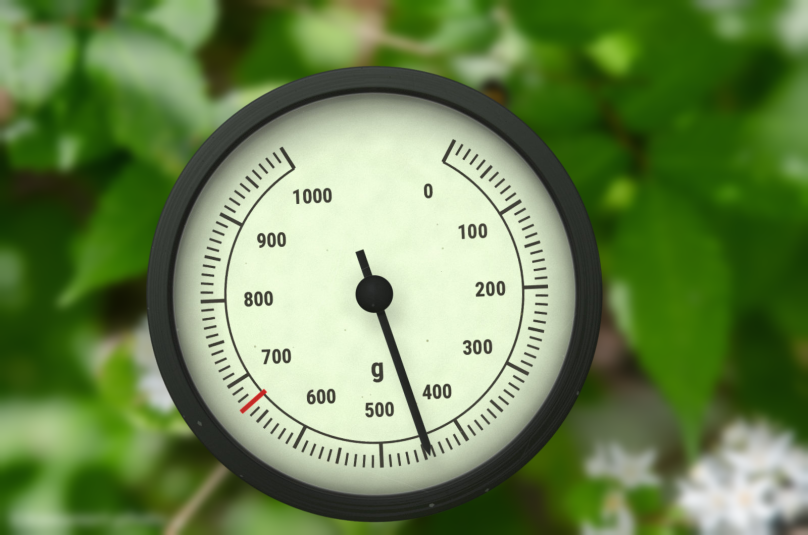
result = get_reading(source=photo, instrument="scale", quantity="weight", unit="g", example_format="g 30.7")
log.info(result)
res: g 445
